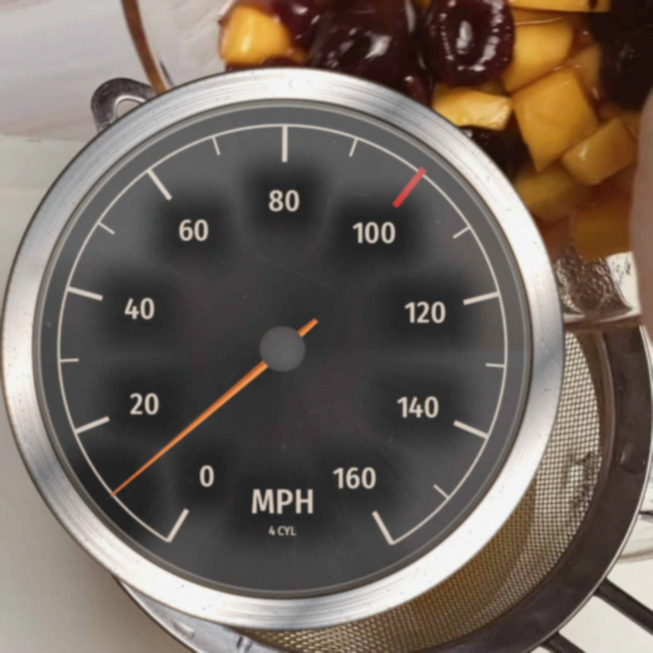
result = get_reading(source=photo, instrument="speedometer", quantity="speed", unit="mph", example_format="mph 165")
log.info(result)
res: mph 10
